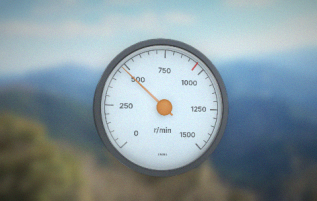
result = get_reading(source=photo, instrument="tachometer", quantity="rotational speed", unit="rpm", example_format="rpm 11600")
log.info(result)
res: rpm 475
